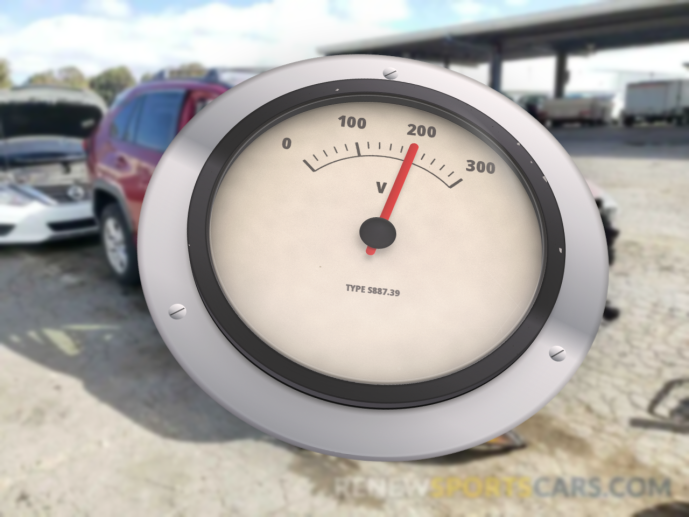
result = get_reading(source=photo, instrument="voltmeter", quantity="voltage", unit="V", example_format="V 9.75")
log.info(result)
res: V 200
